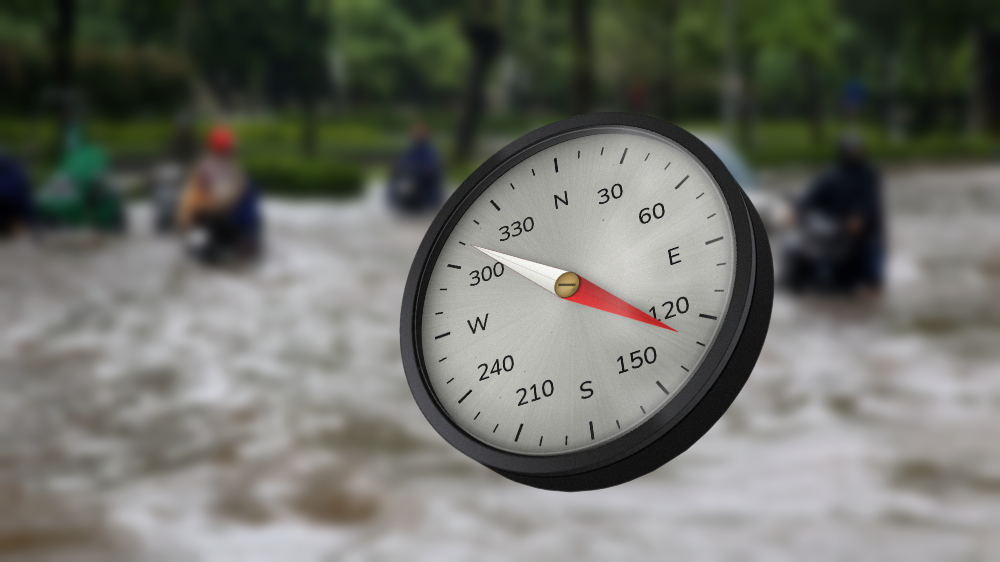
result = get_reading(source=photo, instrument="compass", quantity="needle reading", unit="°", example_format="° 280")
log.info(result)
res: ° 130
